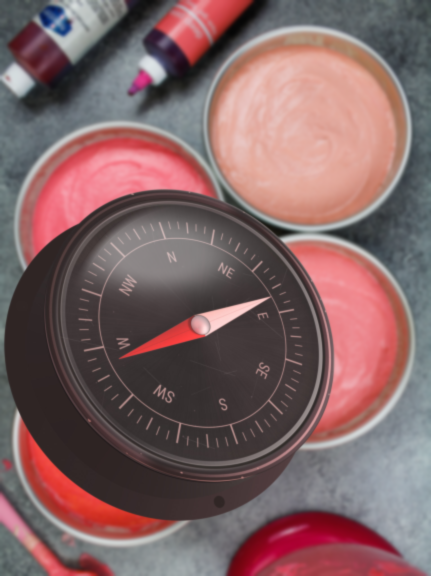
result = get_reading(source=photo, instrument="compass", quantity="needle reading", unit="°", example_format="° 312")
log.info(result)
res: ° 260
